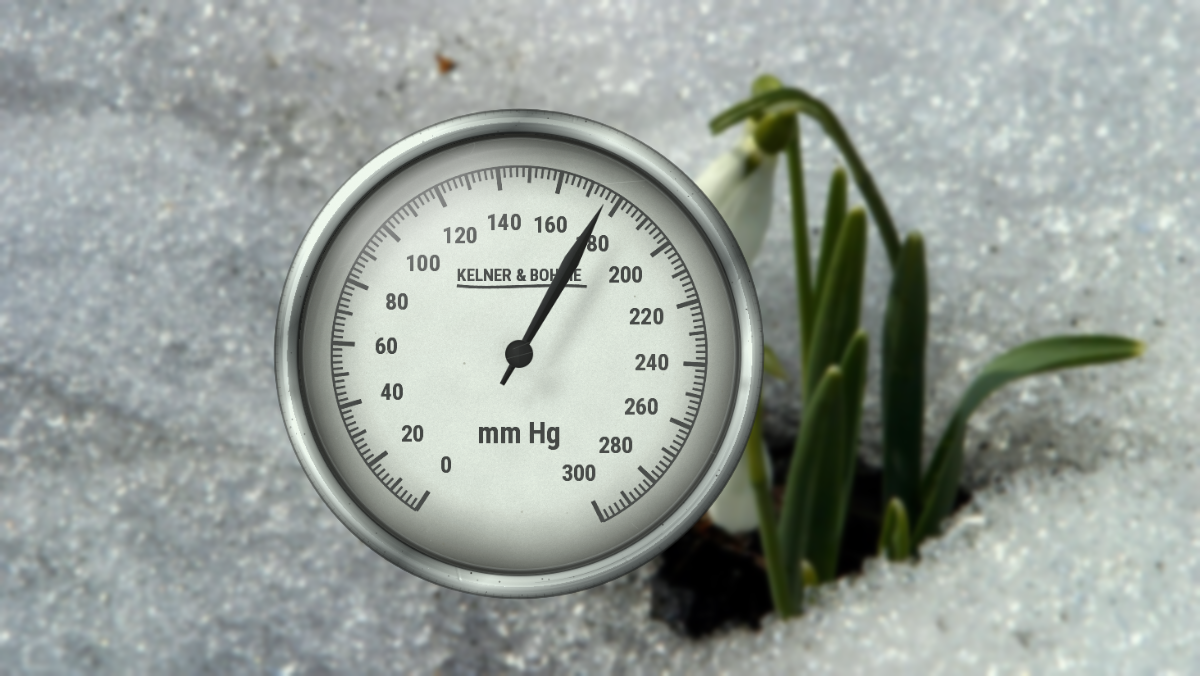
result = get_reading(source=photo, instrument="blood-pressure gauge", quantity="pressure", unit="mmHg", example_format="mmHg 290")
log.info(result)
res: mmHg 176
